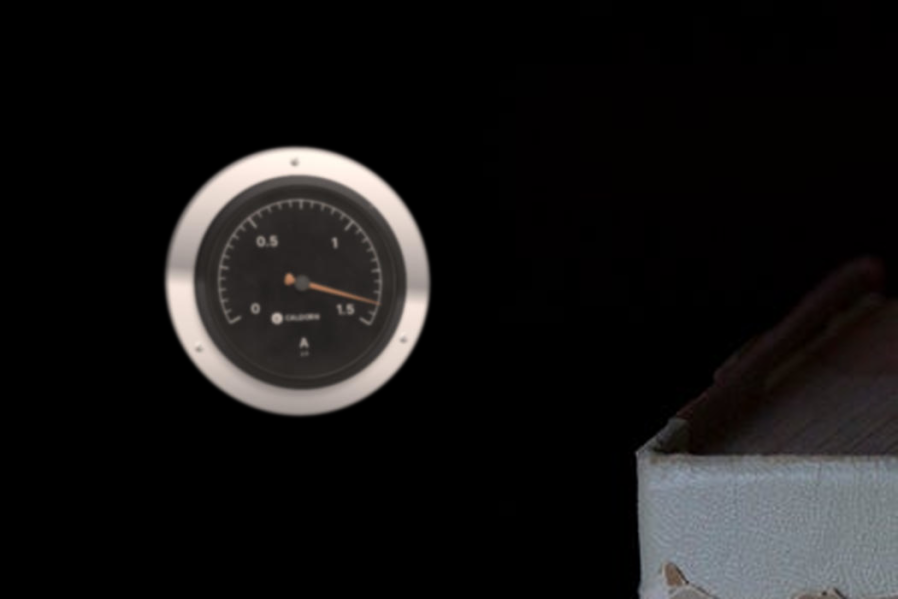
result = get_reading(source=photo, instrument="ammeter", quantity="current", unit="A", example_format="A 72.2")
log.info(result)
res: A 1.4
